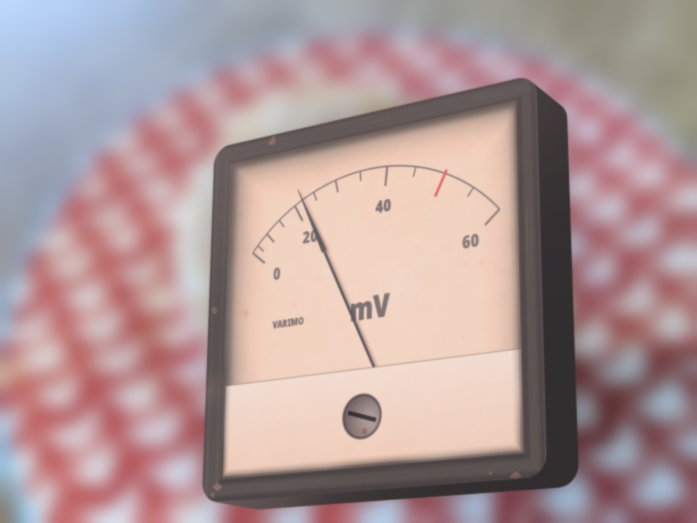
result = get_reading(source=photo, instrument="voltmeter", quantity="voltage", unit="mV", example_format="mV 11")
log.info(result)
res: mV 22.5
